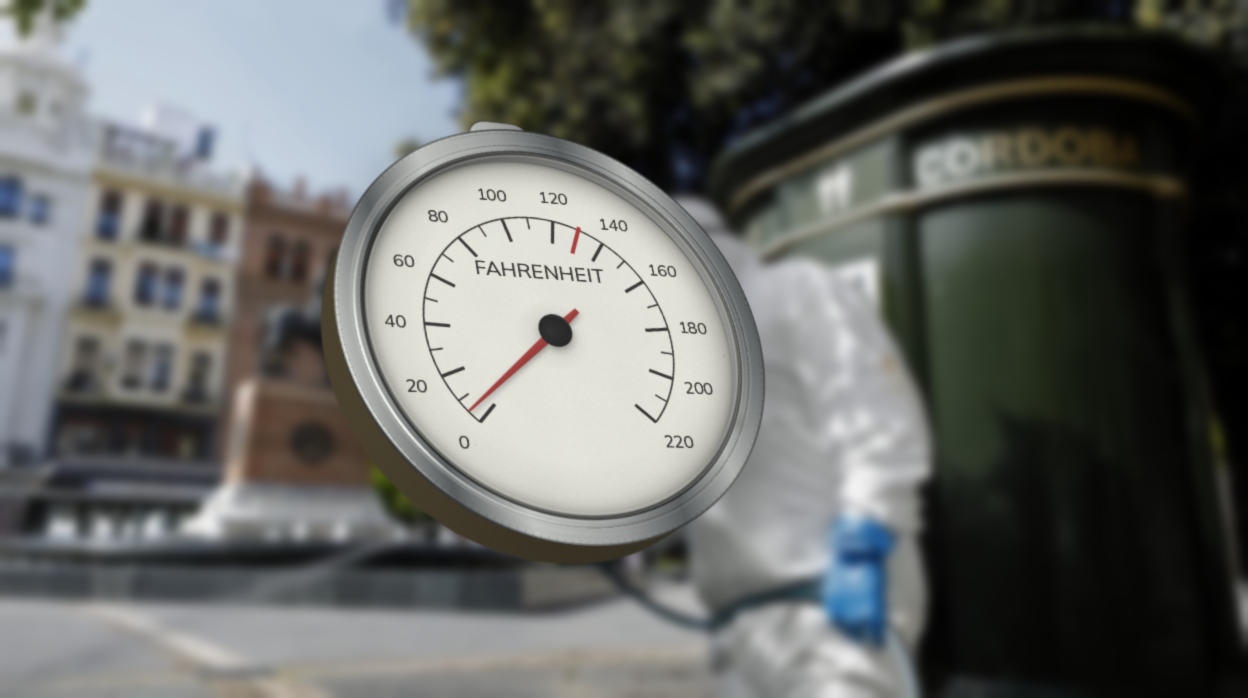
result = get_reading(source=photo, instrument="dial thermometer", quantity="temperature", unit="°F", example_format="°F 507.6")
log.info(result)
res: °F 5
